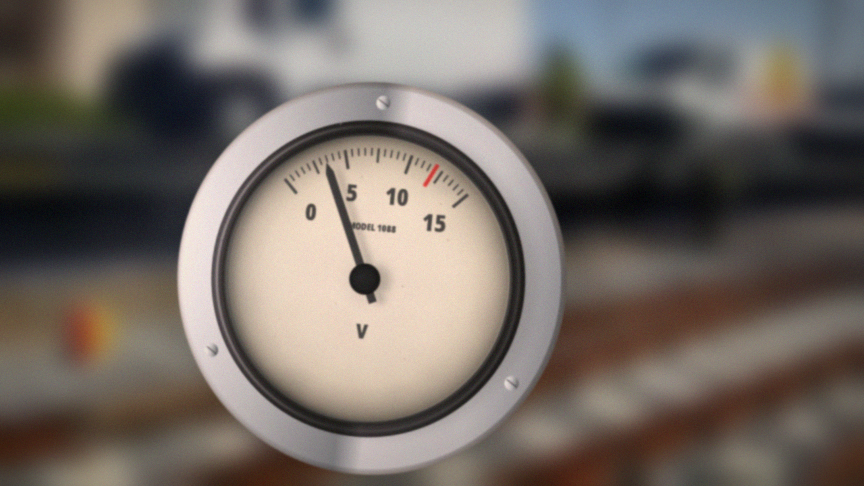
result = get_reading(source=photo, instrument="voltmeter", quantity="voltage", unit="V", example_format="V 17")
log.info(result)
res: V 3.5
